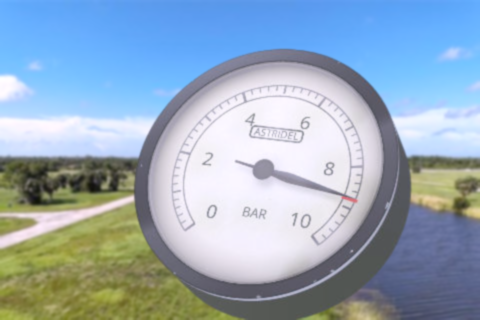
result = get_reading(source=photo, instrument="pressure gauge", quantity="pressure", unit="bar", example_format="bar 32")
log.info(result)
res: bar 8.8
